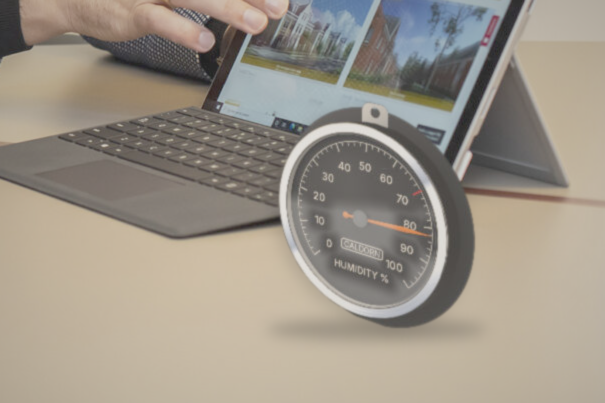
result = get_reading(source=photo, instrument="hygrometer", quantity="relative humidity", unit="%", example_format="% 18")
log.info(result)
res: % 82
